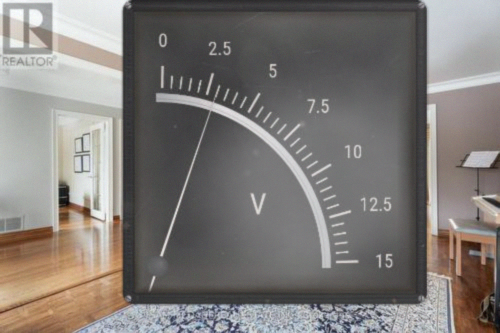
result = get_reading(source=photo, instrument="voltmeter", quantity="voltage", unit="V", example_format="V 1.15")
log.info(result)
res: V 3
